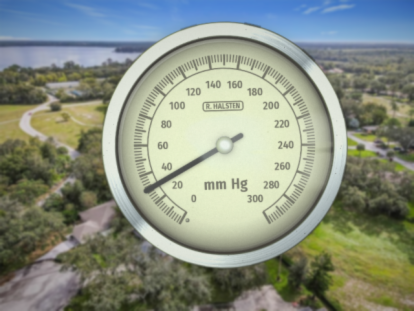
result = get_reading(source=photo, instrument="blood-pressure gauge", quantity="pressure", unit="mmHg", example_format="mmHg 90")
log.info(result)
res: mmHg 30
